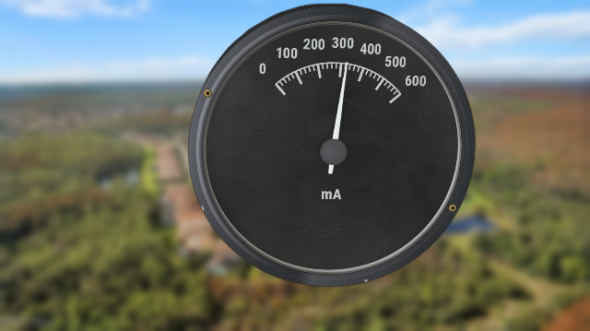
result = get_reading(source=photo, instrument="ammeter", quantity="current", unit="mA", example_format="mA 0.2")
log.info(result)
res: mA 320
